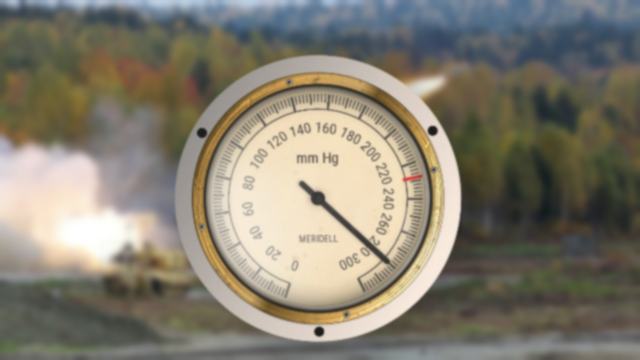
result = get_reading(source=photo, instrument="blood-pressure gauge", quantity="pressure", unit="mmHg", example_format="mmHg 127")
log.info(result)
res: mmHg 280
